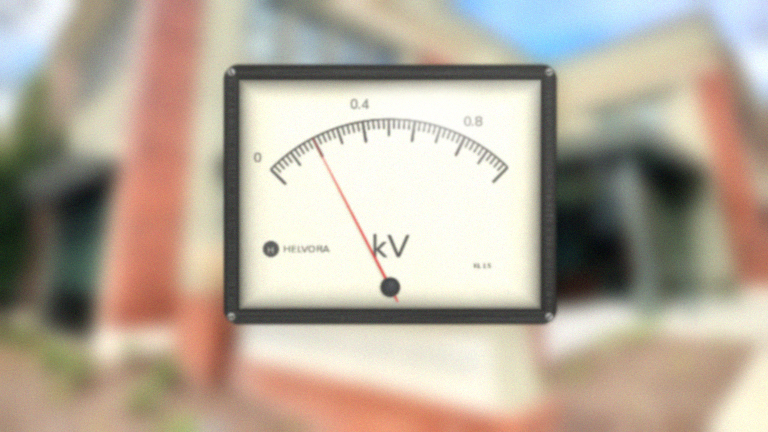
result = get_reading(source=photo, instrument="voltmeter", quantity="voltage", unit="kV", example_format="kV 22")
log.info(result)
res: kV 0.2
